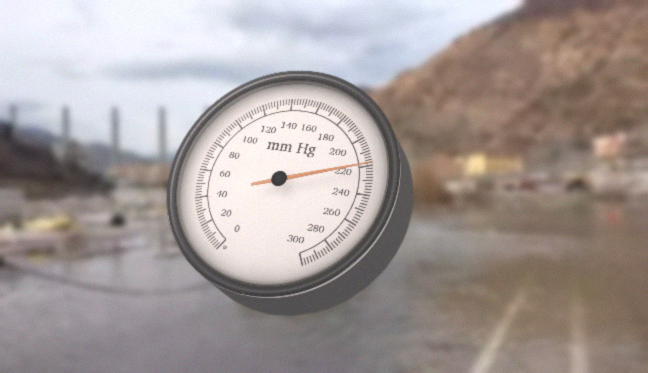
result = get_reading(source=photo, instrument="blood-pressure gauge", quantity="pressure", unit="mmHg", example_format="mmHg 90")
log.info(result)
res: mmHg 220
